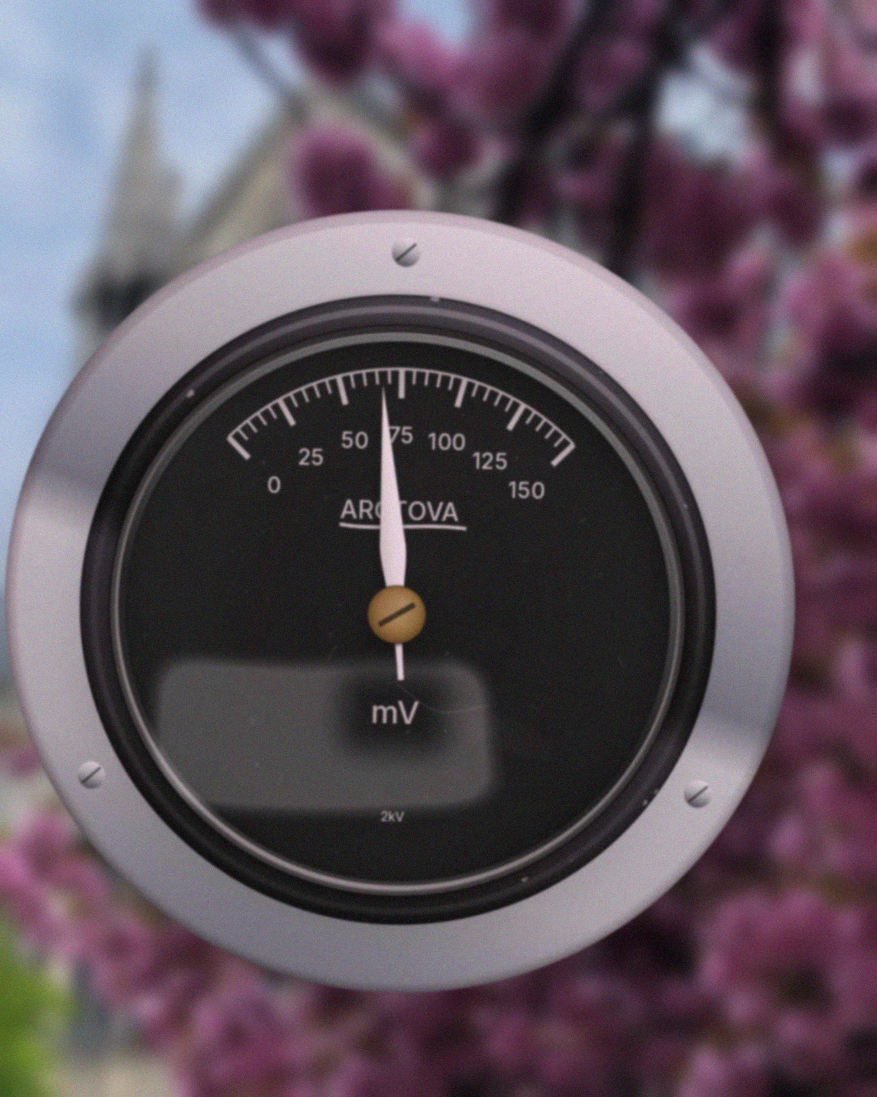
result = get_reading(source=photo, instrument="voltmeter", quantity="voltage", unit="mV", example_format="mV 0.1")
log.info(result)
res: mV 67.5
